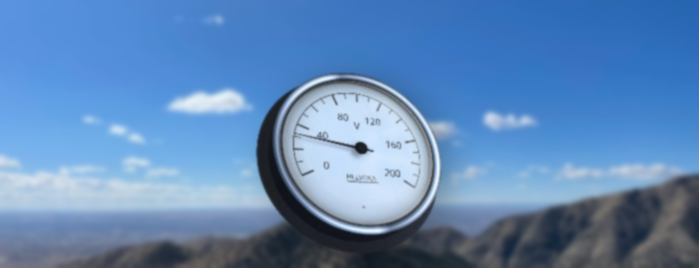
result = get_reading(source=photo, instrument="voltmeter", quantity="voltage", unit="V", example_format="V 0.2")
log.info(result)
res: V 30
